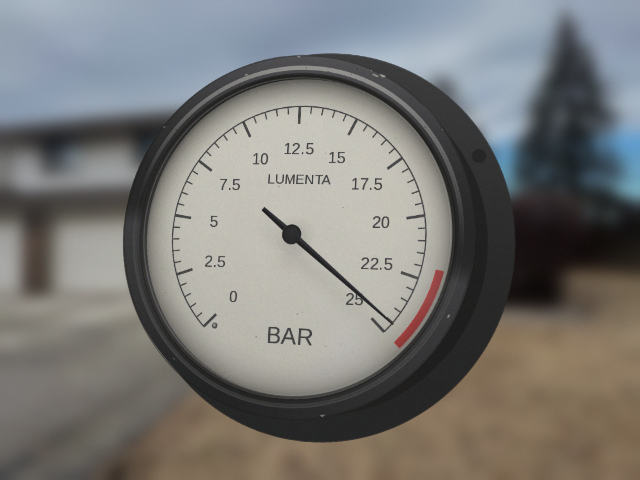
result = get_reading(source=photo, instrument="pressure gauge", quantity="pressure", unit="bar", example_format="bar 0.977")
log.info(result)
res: bar 24.5
